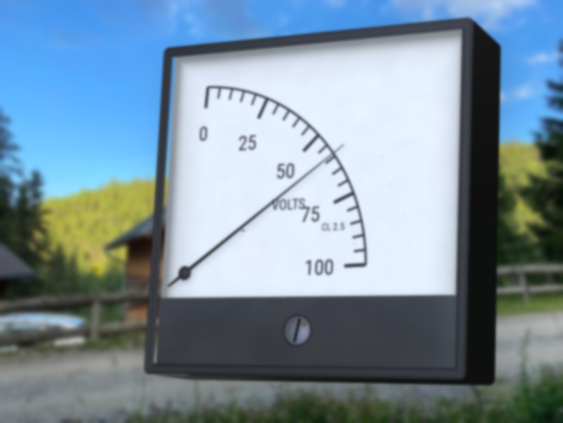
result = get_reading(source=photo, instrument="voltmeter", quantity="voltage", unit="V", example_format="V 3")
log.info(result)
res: V 60
